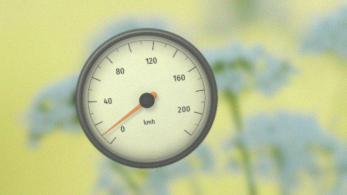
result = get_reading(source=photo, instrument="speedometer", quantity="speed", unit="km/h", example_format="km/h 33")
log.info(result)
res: km/h 10
